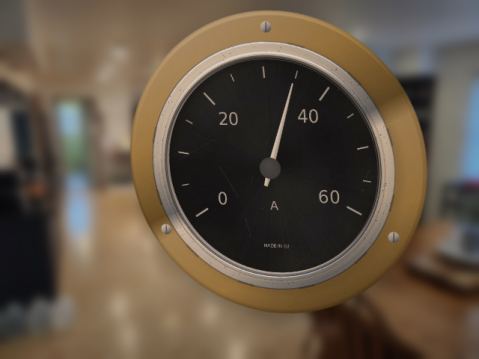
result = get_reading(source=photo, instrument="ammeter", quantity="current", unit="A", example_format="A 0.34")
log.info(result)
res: A 35
